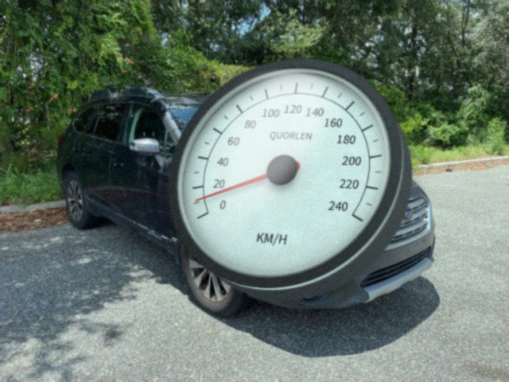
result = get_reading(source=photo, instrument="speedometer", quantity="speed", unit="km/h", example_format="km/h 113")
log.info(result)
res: km/h 10
